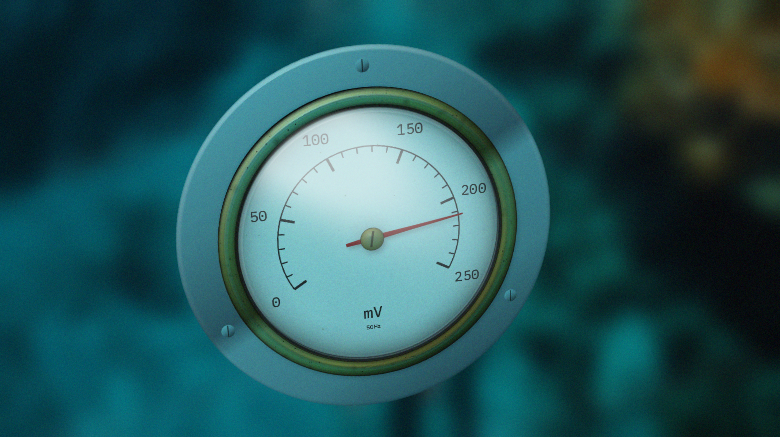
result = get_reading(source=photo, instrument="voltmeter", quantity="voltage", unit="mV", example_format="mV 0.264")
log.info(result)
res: mV 210
